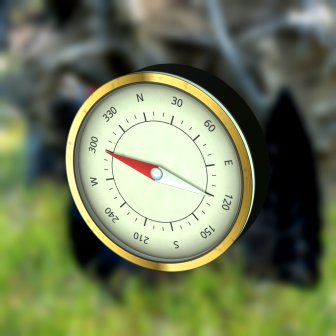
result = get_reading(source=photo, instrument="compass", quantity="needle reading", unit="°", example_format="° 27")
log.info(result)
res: ° 300
